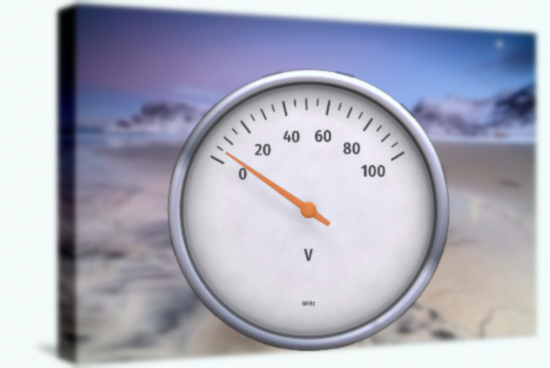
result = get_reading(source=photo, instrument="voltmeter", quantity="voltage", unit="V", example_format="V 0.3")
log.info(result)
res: V 5
